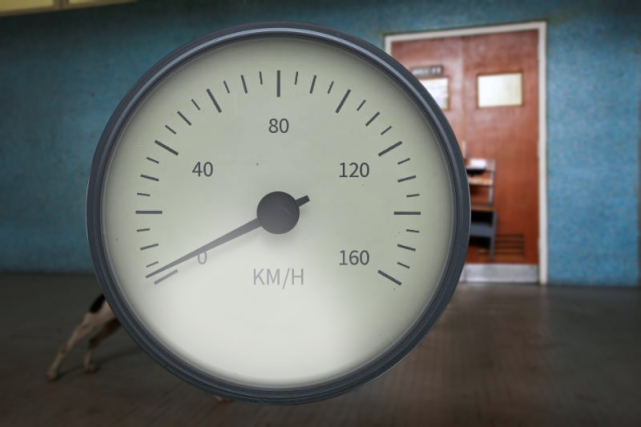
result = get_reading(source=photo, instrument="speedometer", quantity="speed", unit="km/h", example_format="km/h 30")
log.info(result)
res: km/h 2.5
